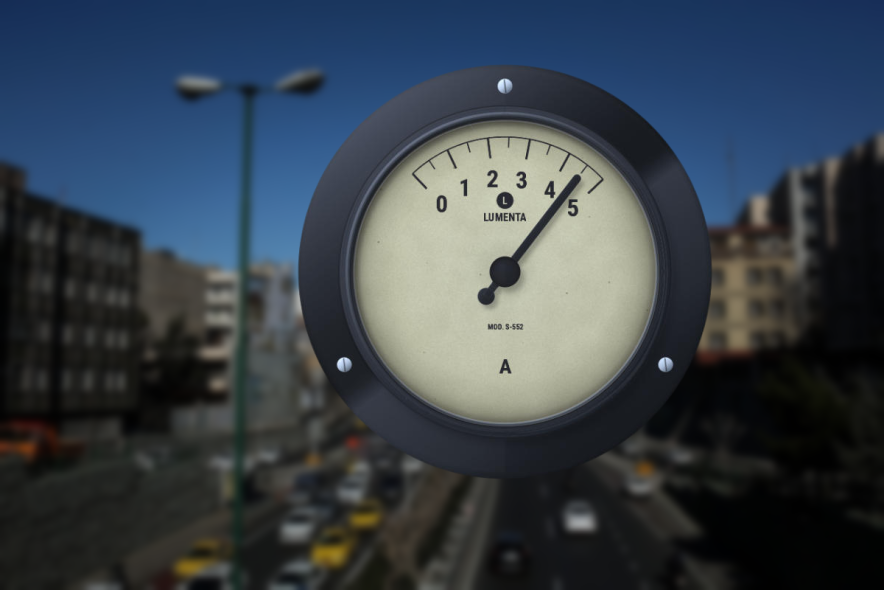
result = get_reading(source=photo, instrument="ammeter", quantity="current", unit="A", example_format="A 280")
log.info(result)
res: A 4.5
